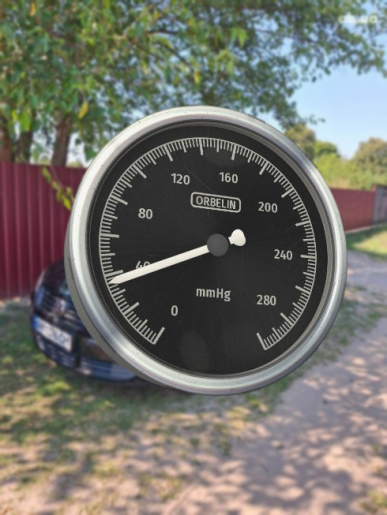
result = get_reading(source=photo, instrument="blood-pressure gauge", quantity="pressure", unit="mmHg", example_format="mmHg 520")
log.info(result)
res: mmHg 36
